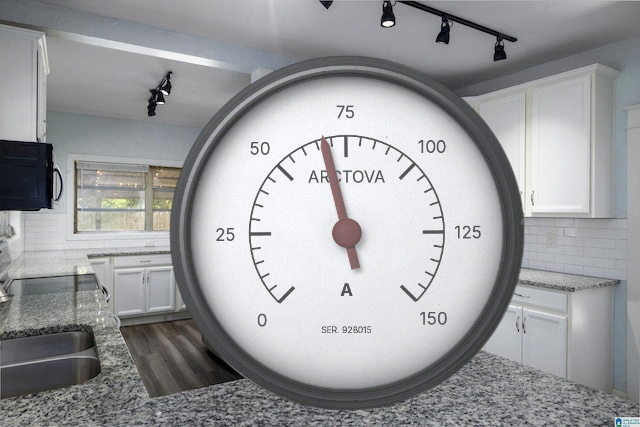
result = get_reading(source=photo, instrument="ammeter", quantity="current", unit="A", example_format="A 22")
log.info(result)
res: A 67.5
